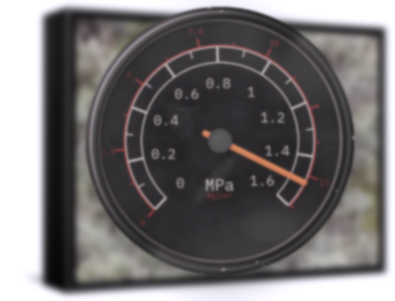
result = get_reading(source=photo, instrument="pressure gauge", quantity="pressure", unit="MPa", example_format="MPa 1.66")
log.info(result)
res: MPa 1.5
